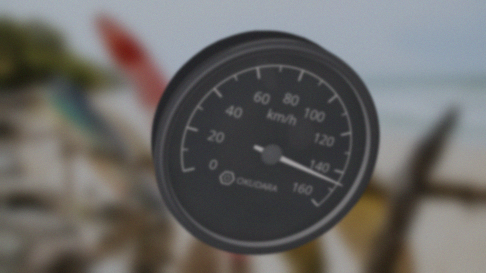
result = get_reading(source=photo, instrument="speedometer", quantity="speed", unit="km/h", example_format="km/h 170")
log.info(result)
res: km/h 145
